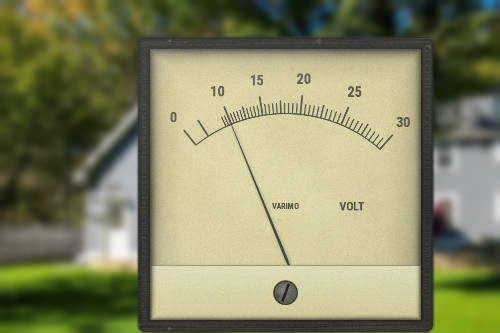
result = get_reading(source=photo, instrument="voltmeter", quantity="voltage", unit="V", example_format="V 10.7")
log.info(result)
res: V 10
